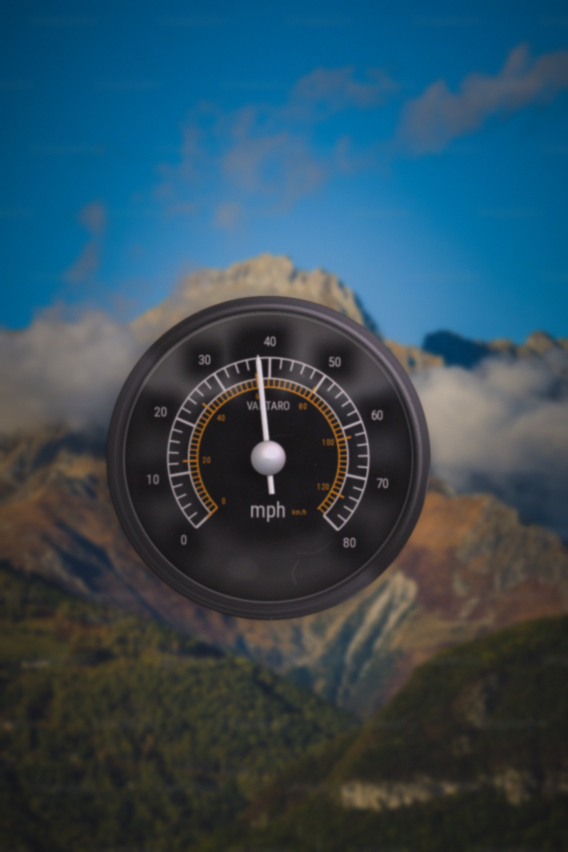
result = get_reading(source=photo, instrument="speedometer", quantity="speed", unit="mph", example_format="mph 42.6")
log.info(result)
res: mph 38
